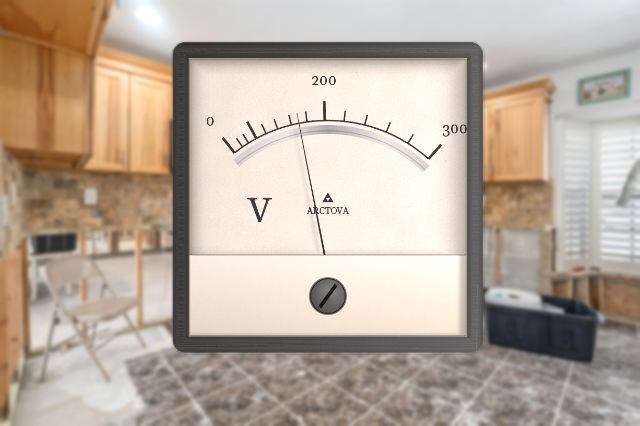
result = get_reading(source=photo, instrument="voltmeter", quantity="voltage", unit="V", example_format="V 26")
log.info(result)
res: V 170
